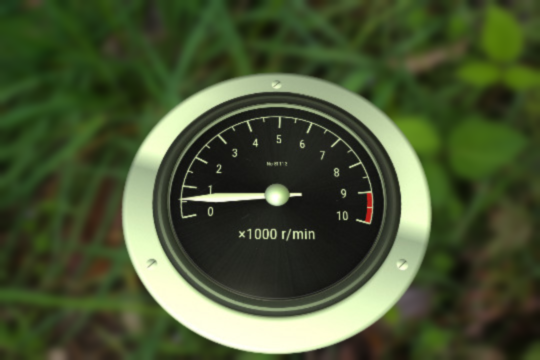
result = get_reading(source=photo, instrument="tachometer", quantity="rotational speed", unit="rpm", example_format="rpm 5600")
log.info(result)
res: rpm 500
